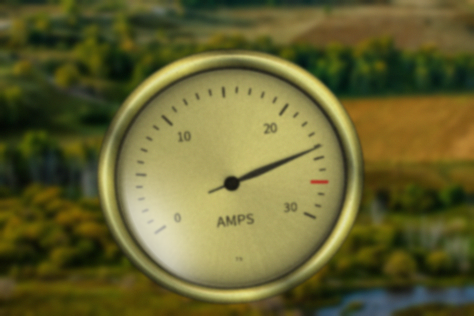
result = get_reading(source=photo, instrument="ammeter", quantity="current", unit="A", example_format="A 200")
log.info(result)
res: A 24
